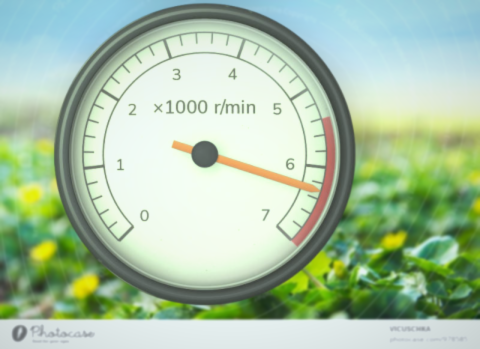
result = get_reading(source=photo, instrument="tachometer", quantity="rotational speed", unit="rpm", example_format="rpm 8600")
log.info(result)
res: rpm 6300
